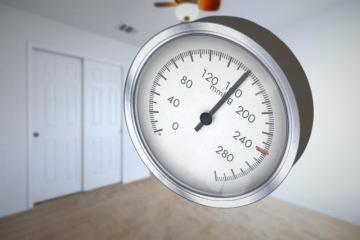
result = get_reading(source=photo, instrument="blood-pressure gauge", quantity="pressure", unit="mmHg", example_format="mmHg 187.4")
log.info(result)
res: mmHg 160
